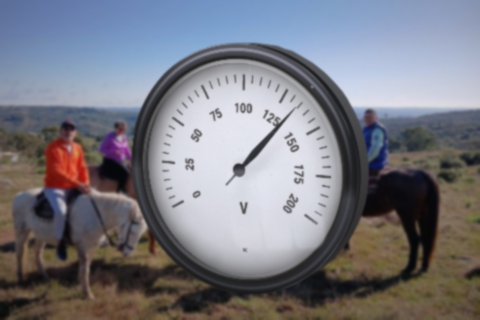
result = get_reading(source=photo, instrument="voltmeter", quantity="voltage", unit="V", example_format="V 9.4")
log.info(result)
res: V 135
